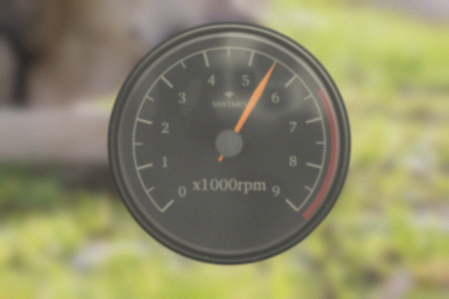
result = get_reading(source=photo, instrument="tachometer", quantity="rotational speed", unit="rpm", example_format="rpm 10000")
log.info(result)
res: rpm 5500
